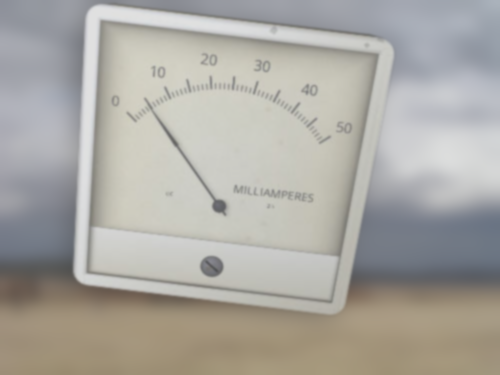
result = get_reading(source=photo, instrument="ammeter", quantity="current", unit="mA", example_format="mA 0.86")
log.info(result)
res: mA 5
